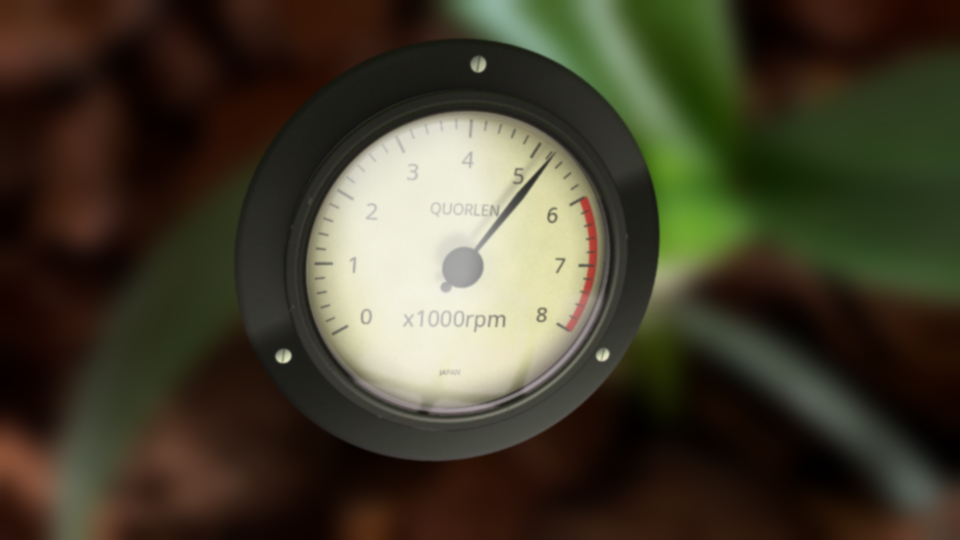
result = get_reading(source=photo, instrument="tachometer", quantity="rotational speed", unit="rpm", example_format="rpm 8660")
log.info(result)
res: rpm 5200
